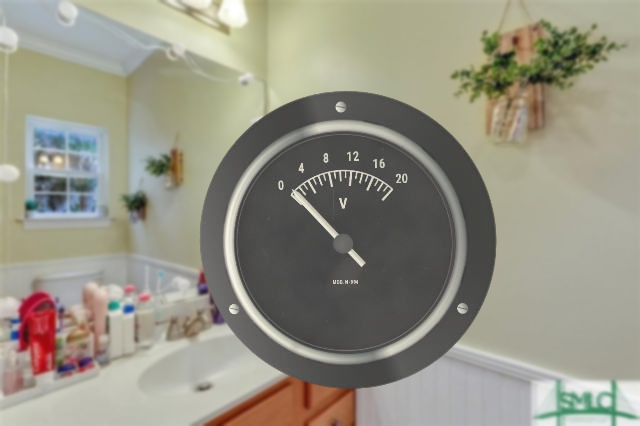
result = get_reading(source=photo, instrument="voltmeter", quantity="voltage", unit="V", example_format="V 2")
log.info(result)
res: V 1
